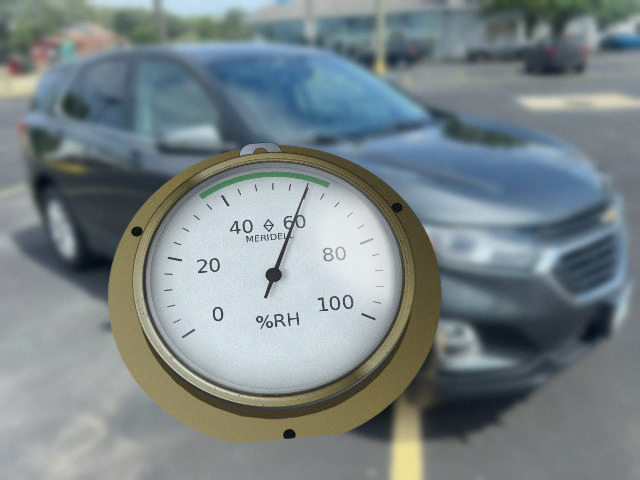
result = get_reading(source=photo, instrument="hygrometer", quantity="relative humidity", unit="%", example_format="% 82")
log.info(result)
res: % 60
